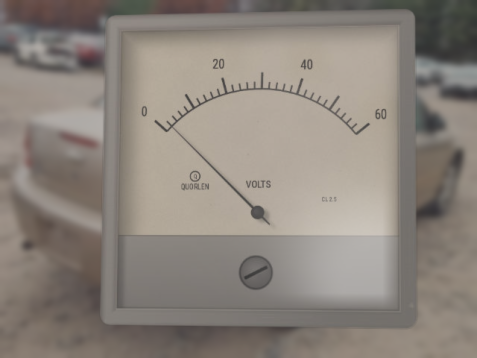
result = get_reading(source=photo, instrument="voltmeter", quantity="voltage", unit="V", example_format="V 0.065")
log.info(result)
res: V 2
